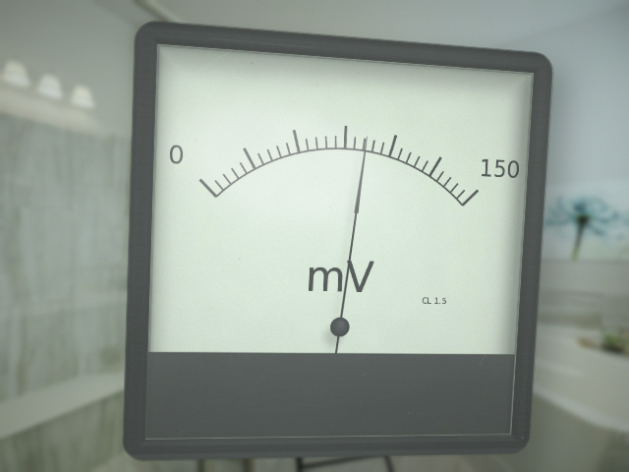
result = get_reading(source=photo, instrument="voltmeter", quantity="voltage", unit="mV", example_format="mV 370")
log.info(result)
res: mV 85
